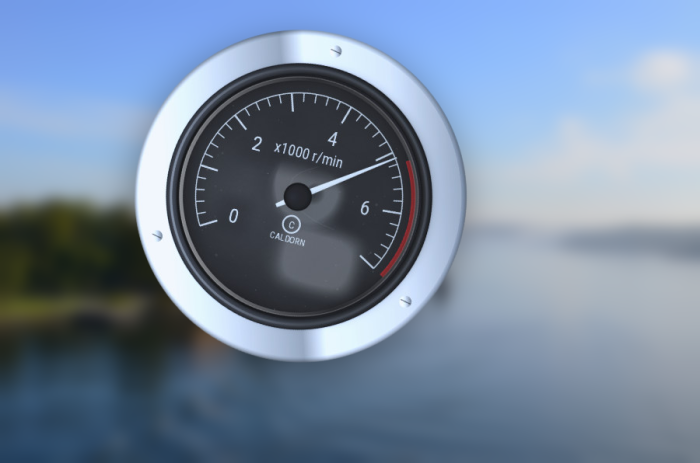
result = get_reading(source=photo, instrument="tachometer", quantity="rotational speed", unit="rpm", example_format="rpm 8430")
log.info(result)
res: rpm 5100
